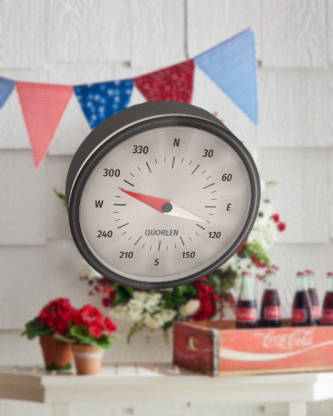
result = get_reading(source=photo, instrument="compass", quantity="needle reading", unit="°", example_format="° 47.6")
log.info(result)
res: ° 290
